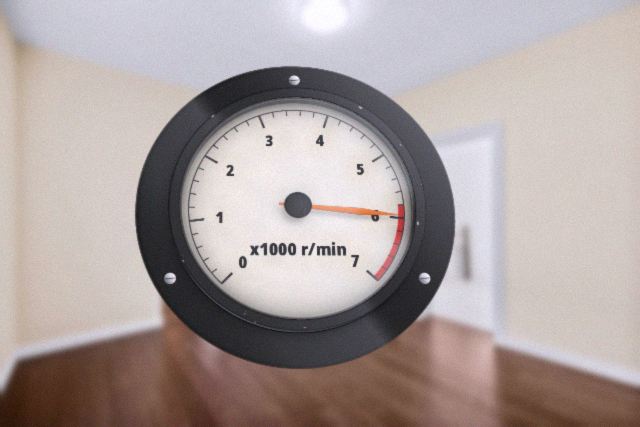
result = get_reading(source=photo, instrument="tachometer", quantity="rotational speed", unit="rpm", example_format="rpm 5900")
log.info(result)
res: rpm 6000
